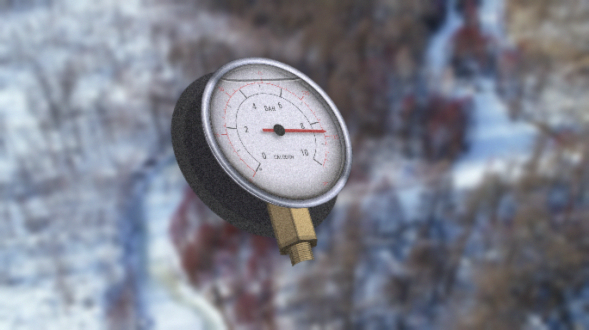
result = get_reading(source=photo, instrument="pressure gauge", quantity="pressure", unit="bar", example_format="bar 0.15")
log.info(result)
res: bar 8.5
